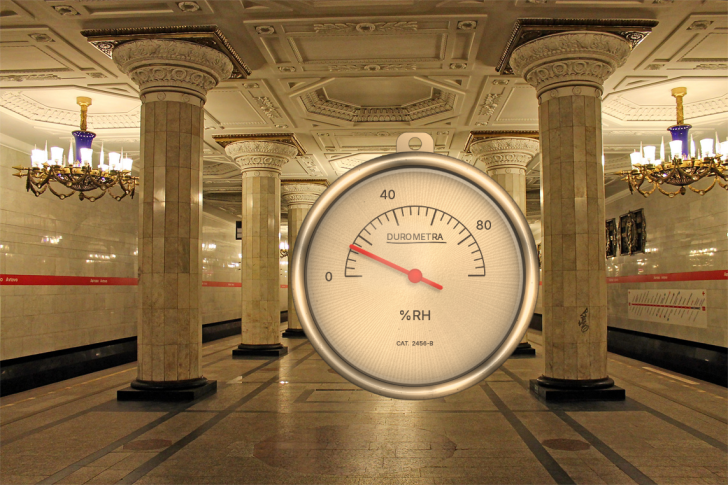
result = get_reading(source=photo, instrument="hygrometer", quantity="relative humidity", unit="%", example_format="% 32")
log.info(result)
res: % 14
